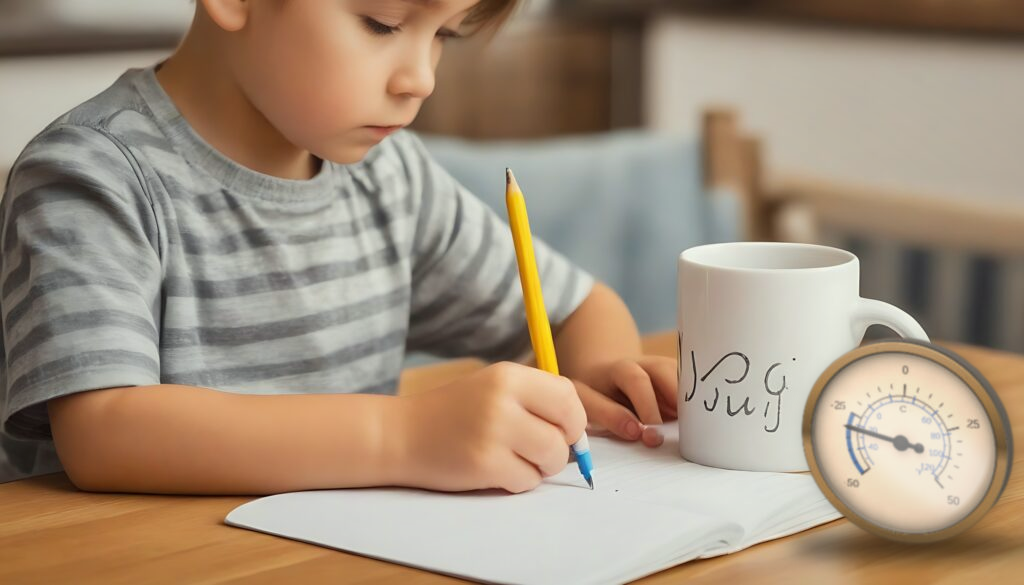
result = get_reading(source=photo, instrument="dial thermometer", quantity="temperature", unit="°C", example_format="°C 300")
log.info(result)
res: °C -30
